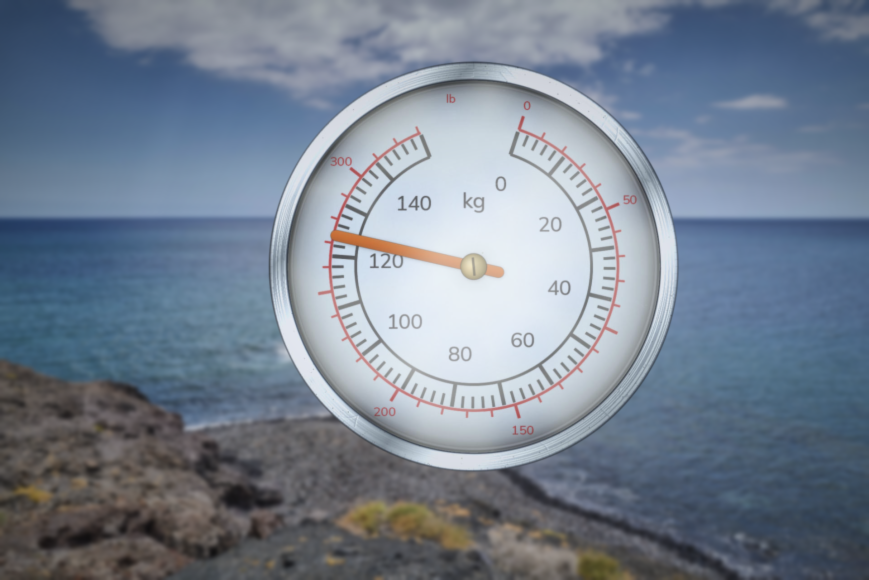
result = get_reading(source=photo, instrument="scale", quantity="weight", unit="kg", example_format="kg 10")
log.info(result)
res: kg 124
